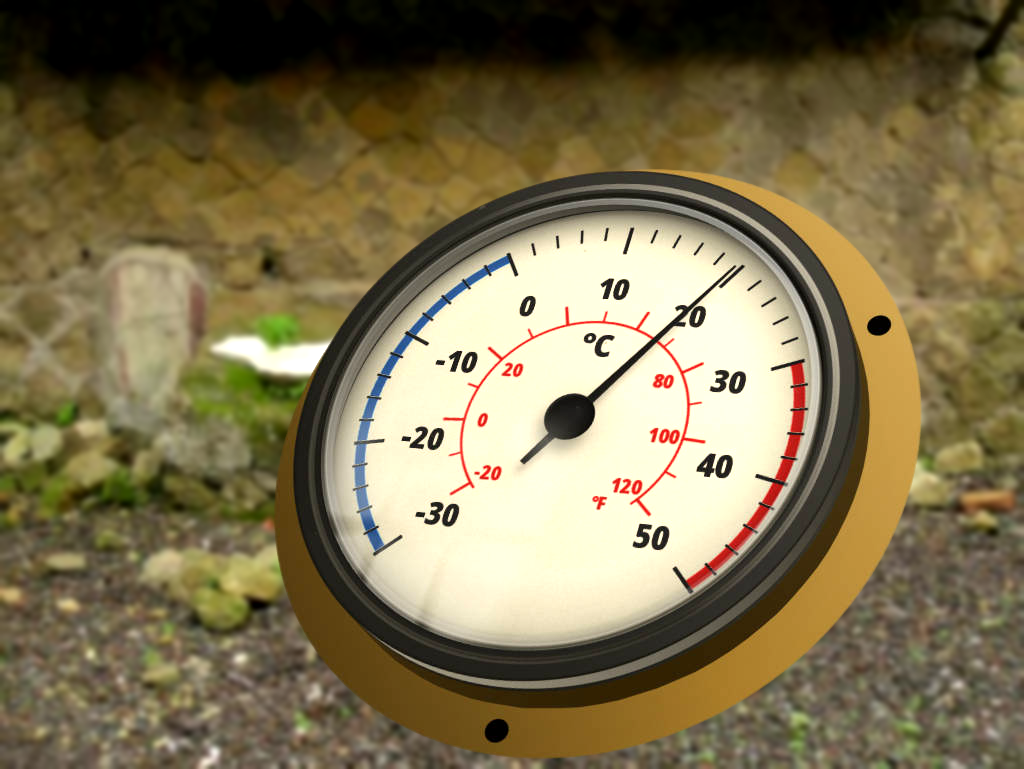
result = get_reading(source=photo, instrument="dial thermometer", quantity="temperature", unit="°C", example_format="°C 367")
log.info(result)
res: °C 20
